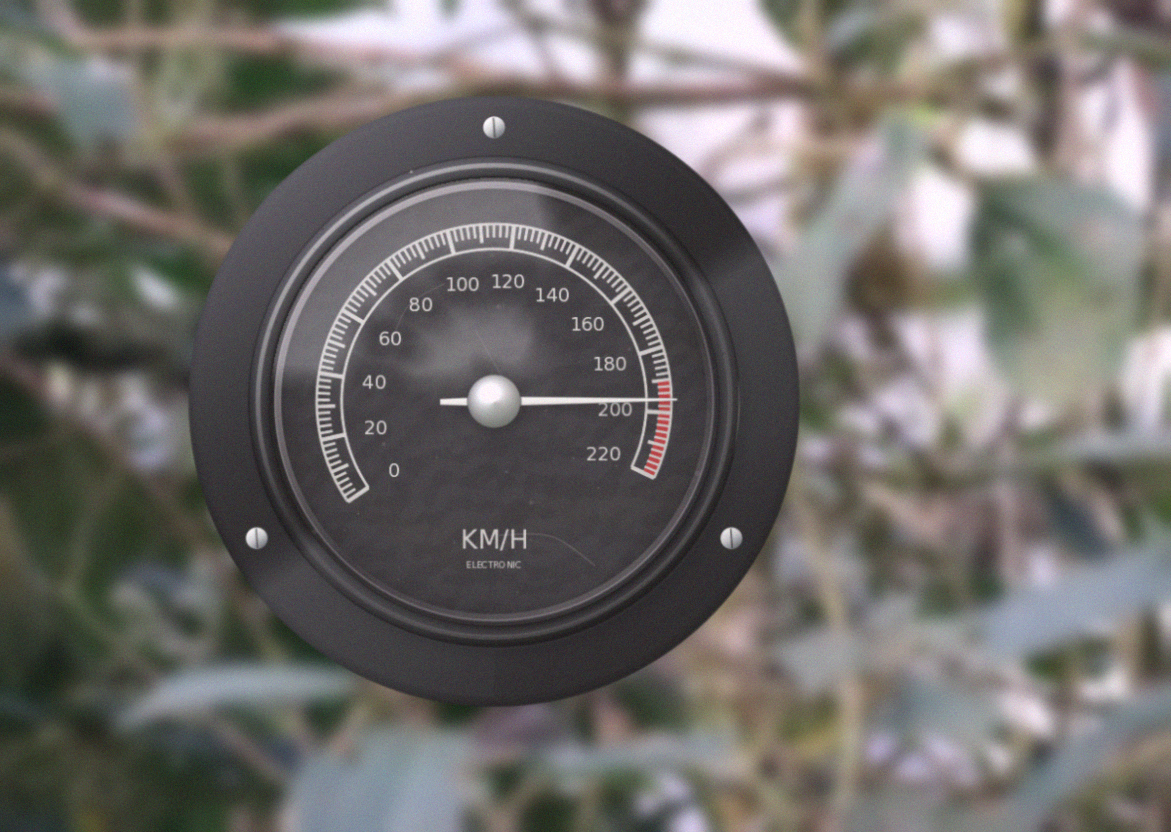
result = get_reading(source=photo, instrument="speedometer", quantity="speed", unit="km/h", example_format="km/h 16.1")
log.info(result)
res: km/h 196
